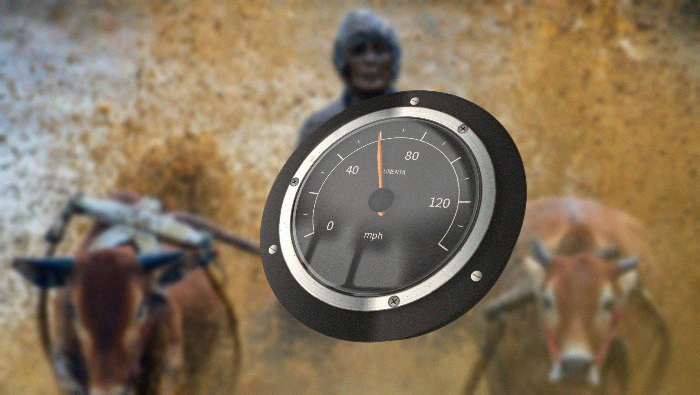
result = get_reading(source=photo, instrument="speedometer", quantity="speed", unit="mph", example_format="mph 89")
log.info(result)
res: mph 60
